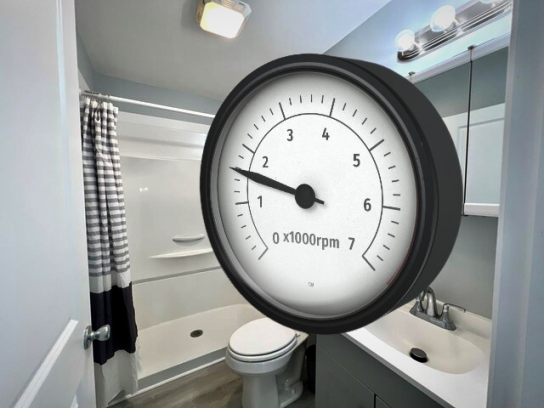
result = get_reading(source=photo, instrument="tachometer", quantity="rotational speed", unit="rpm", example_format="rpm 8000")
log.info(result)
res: rpm 1600
